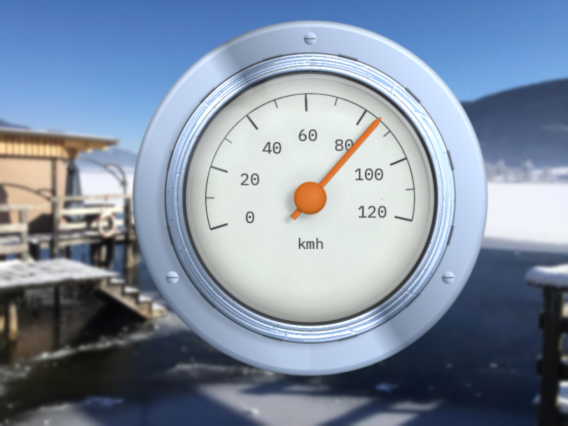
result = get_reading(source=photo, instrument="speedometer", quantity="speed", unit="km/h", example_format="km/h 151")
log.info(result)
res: km/h 85
